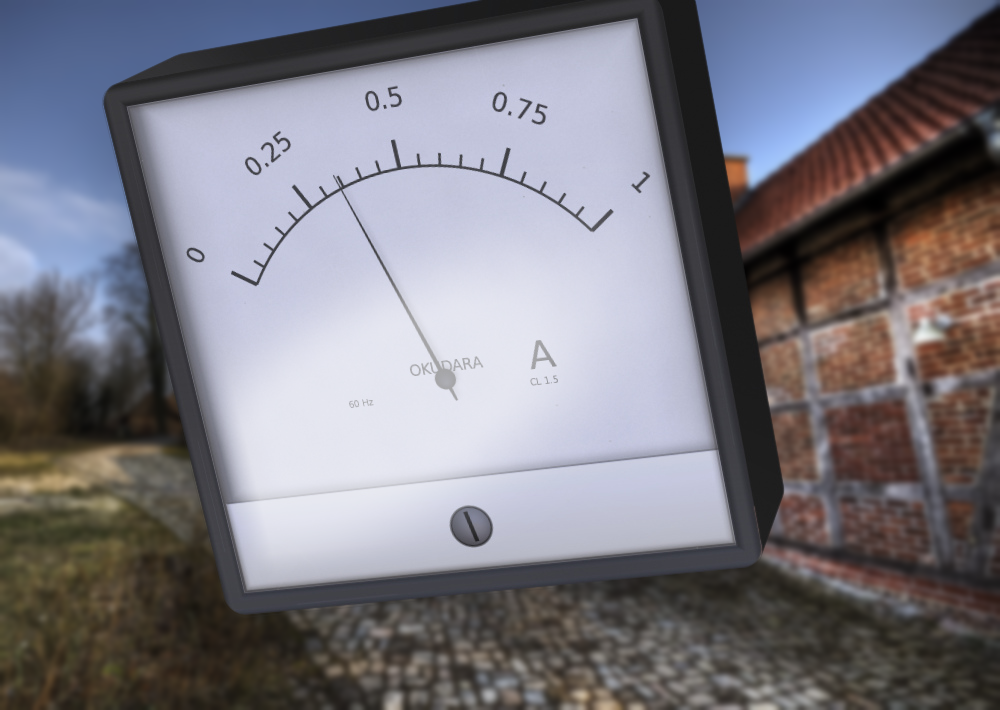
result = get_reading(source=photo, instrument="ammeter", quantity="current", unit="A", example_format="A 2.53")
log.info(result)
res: A 0.35
